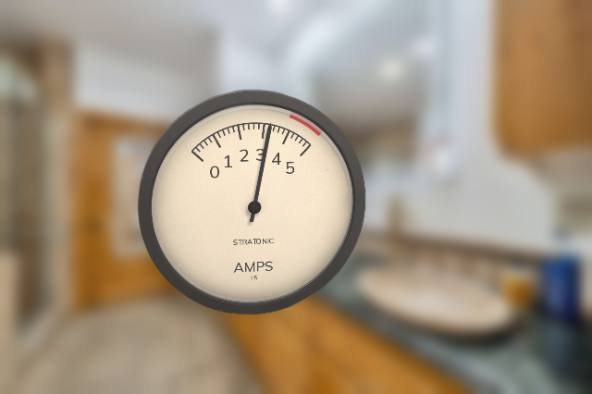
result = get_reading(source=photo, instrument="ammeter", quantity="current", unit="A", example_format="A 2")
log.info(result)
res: A 3.2
